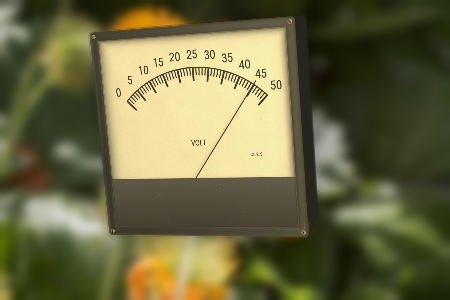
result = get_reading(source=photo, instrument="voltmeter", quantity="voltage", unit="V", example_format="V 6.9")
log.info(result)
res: V 45
